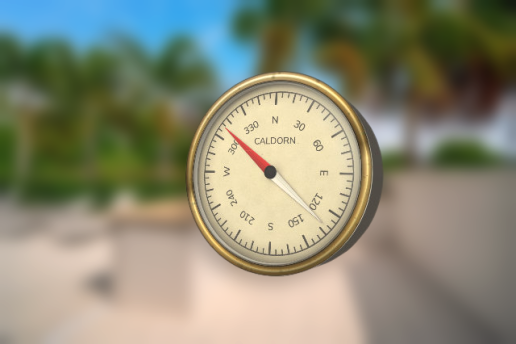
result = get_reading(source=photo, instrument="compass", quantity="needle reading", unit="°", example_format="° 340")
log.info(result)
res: ° 310
